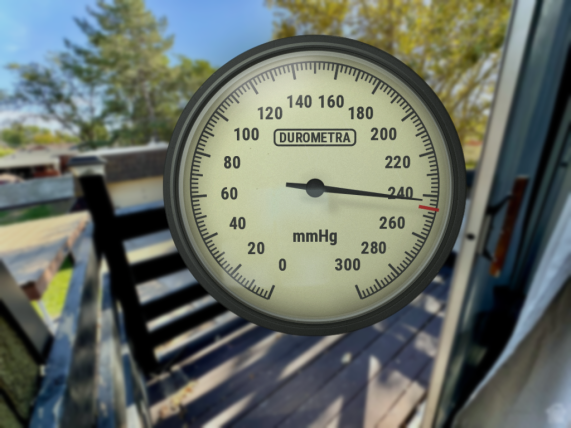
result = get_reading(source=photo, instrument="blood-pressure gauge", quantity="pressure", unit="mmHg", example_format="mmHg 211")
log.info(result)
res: mmHg 242
